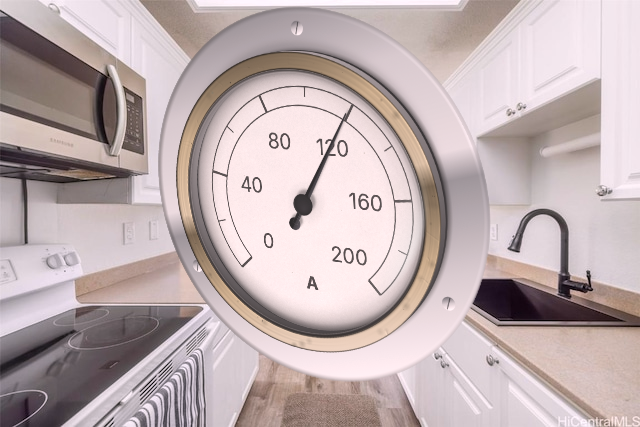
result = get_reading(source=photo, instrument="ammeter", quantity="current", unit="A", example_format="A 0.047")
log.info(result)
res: A 120
